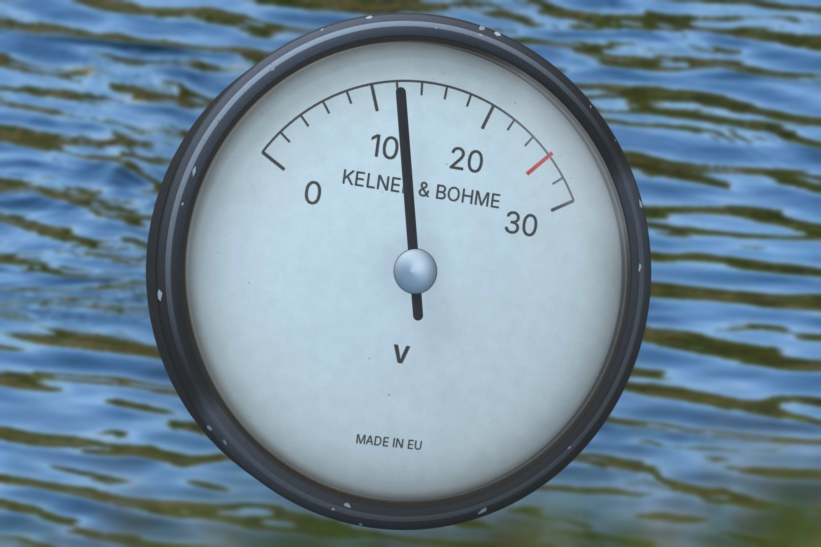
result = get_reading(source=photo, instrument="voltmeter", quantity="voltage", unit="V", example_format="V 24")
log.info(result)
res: V 12
